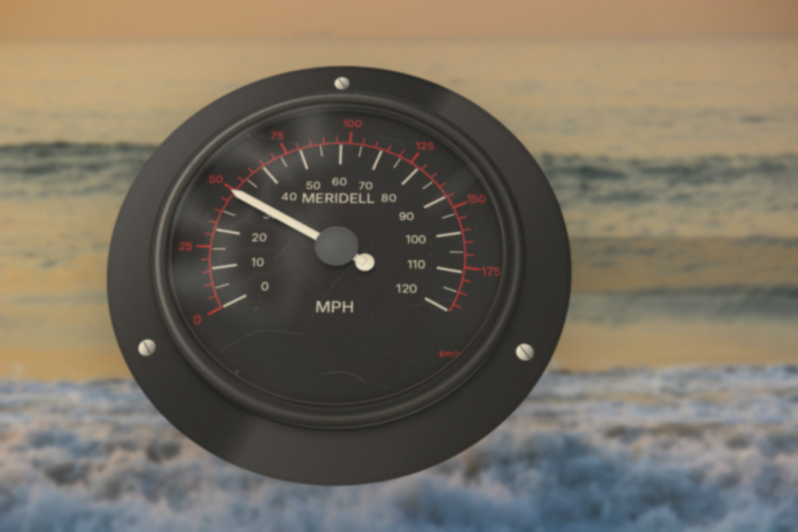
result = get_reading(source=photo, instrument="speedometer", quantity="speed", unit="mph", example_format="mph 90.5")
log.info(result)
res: mph 30
